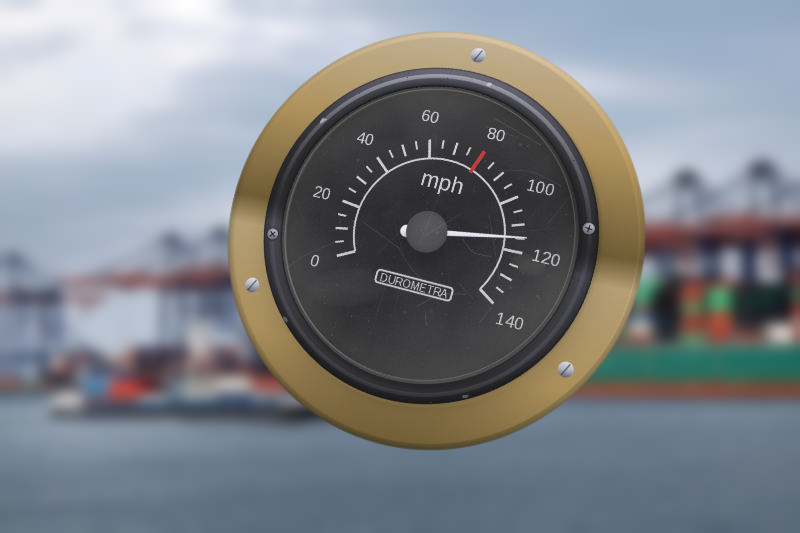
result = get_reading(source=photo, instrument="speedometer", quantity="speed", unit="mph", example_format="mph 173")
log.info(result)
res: mph 115
